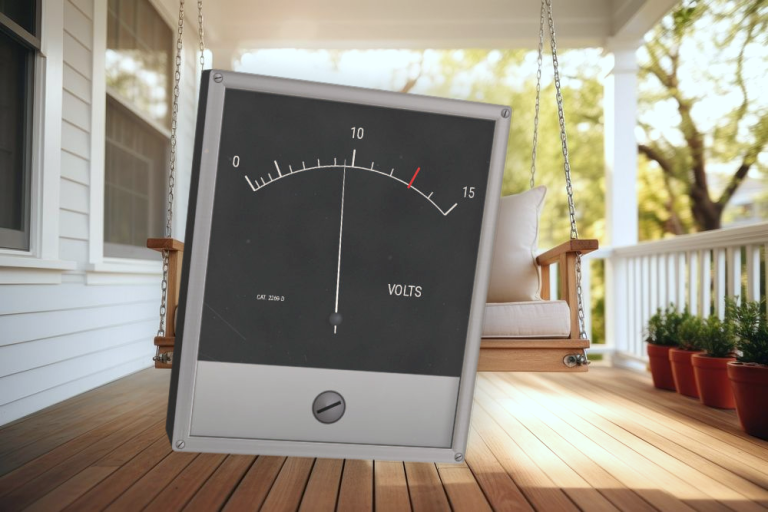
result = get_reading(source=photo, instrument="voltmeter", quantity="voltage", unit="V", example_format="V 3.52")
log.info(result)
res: V 9.5
